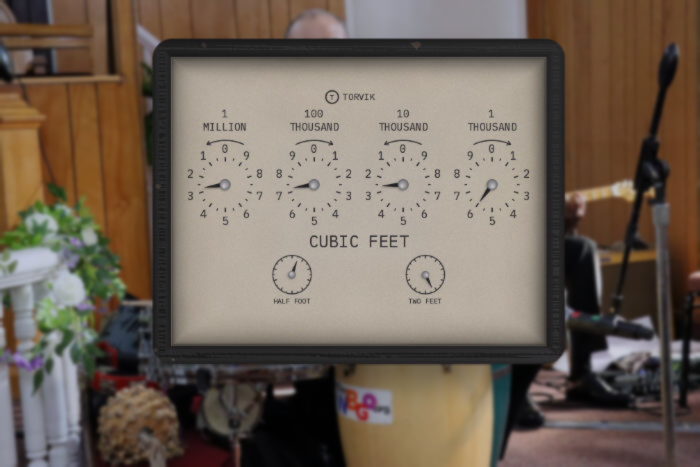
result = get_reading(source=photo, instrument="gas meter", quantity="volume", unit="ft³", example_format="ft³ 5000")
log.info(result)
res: ft³ 272600
